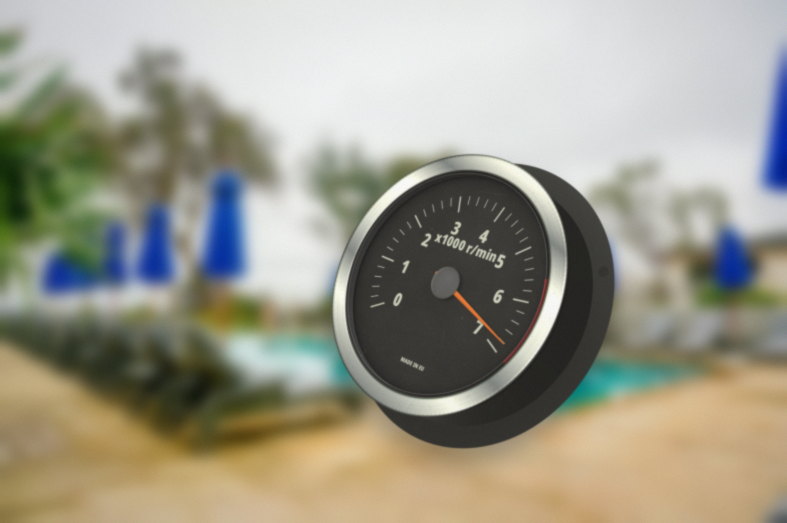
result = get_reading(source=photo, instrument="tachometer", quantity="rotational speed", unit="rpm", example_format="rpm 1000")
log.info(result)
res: rpm 6800
